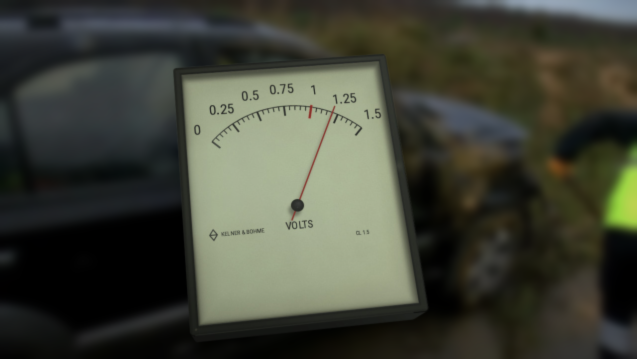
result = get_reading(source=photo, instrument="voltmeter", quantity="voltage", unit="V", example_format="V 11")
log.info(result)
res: V 1.2
